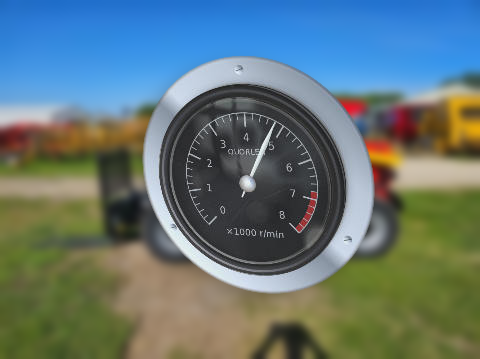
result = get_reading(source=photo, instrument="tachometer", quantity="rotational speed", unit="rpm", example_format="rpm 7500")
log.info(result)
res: rpm 4800
